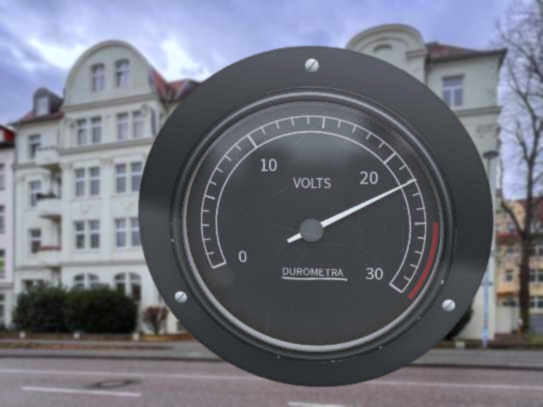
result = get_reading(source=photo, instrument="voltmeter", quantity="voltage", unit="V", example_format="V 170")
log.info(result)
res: V 22
